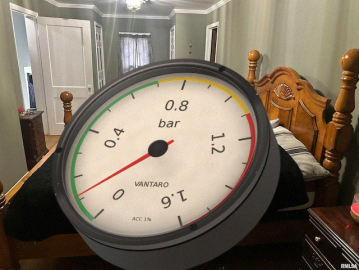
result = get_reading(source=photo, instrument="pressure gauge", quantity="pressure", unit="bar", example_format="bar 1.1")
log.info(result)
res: bar 0.1
